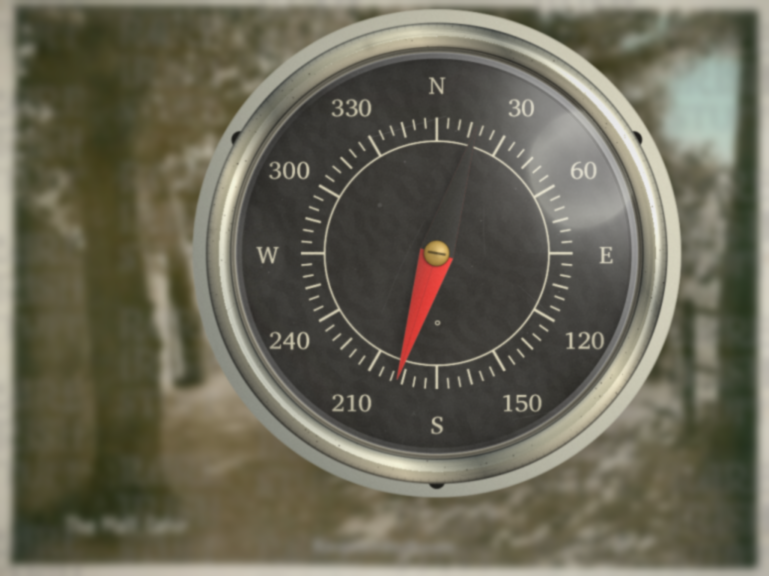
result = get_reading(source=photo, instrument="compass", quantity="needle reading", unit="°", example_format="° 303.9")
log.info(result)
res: ° 197.5
